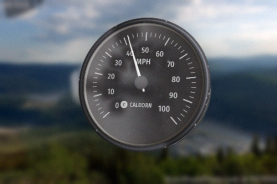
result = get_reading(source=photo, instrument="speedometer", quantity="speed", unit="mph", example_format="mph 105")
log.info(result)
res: mph 42
